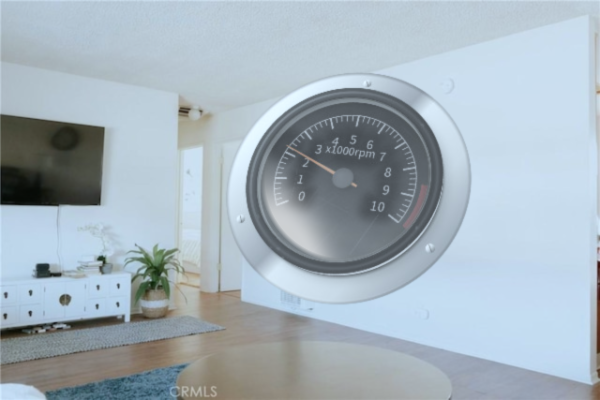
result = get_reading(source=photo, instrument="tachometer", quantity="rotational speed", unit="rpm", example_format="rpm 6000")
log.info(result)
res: rpm 2200
